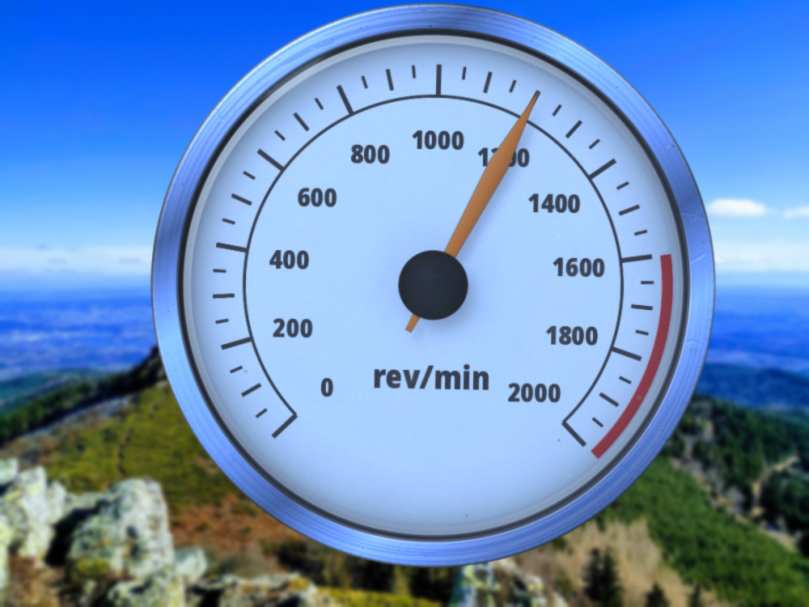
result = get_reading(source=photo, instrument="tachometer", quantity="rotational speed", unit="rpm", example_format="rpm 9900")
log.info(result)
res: rpm 1200
